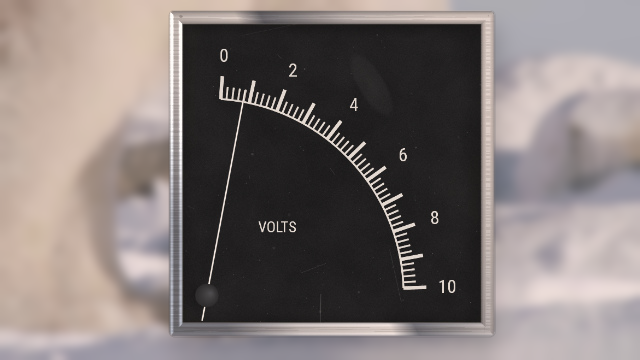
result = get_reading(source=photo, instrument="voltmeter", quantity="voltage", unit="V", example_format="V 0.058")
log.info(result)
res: V 0.8
